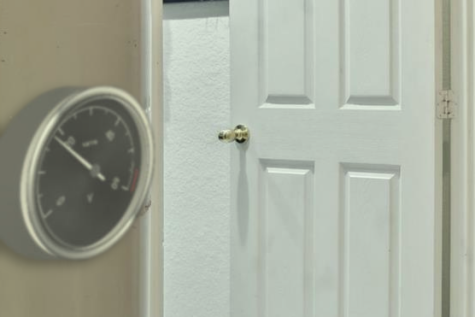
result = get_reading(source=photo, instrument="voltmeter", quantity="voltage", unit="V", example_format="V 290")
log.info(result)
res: V 17.5
